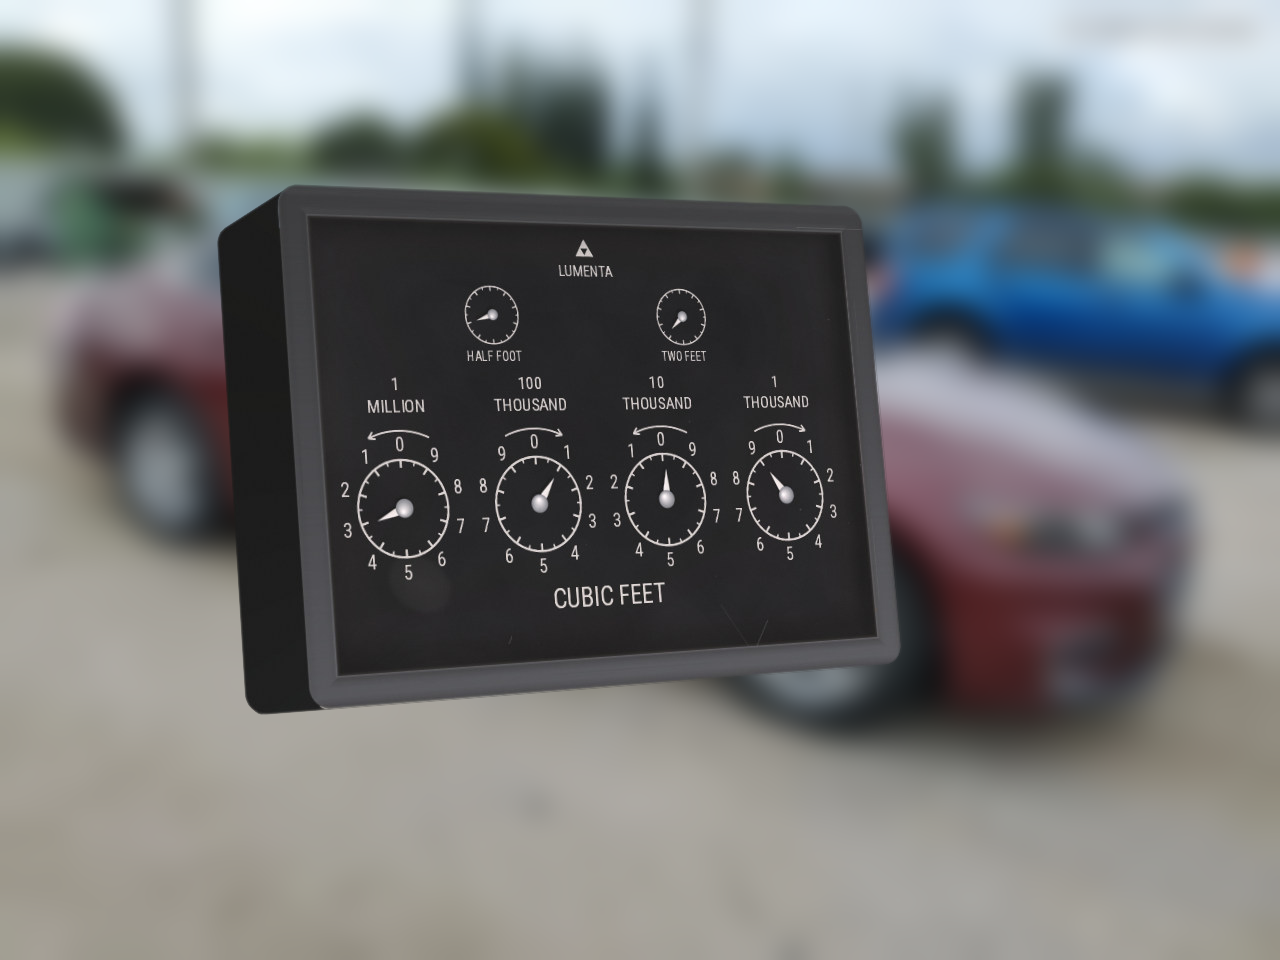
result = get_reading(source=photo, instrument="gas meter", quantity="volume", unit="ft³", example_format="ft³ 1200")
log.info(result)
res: ft³ 309900
